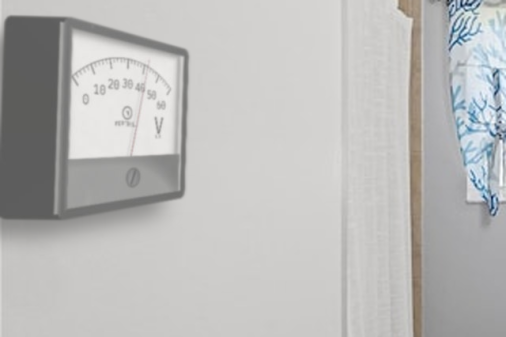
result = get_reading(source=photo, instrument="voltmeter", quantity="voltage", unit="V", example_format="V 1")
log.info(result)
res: V 40
